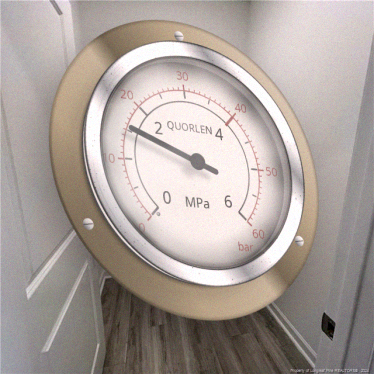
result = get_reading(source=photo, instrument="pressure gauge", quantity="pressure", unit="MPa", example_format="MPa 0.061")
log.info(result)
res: MPa 1.5
